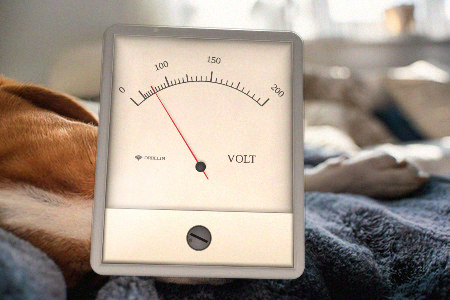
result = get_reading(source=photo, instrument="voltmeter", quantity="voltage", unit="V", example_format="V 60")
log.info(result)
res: V 75
